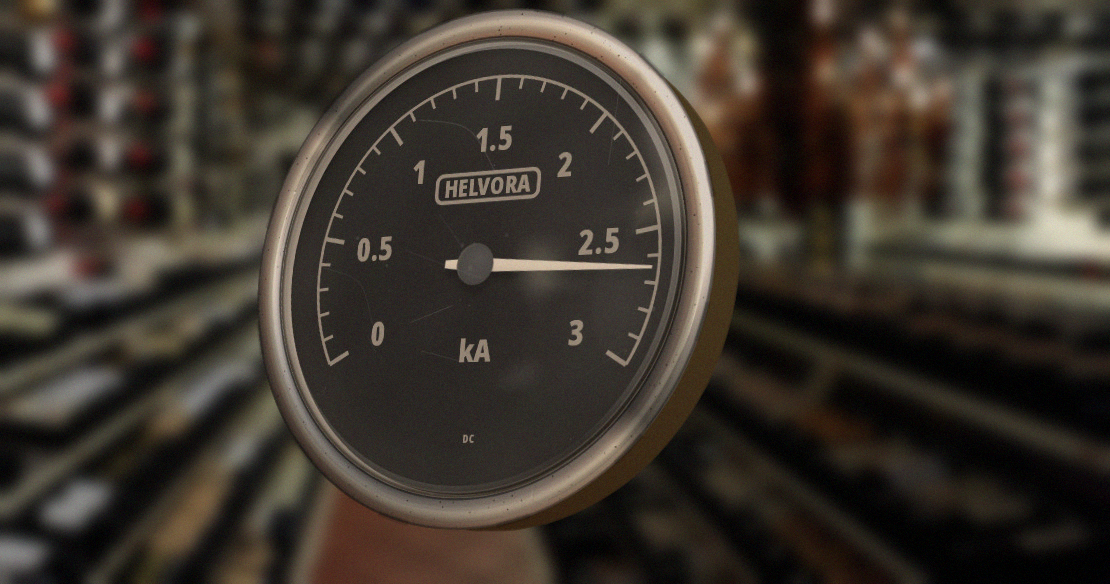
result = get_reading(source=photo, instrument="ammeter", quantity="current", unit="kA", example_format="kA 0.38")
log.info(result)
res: kA 2.65
